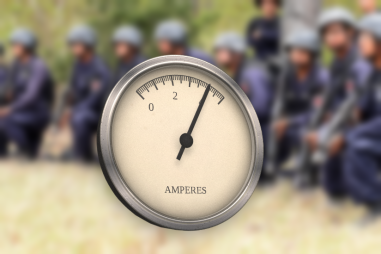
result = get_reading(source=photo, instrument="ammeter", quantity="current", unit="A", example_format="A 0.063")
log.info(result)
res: A 4
